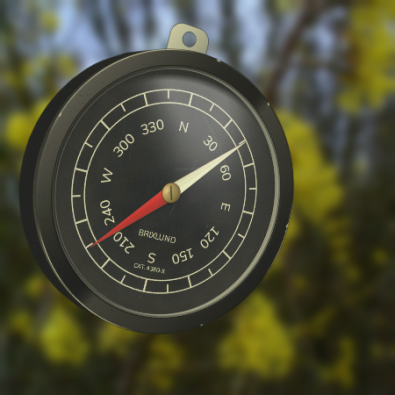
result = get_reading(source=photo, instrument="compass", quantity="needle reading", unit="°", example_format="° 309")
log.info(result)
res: ° 225
